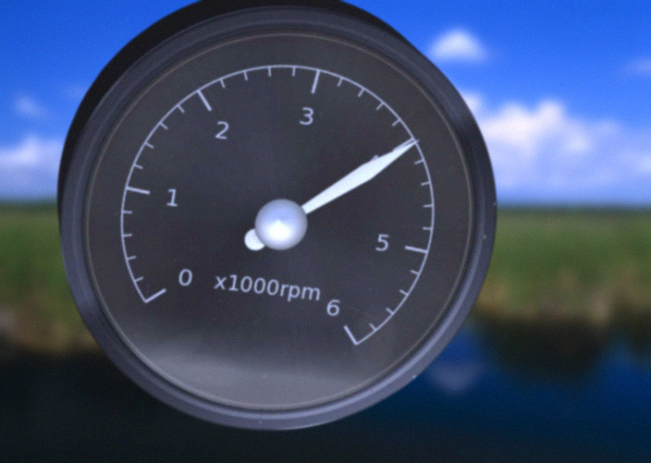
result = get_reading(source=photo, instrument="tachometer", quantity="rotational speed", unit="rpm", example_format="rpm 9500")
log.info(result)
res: rpm 4000
